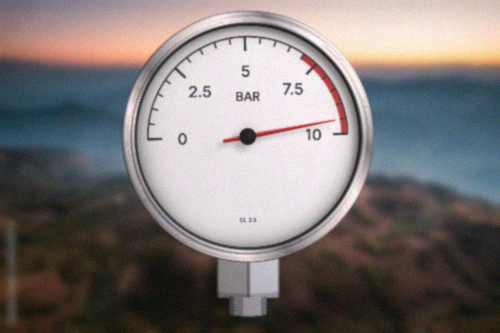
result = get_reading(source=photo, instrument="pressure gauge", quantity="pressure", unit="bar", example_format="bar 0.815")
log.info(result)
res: bar 9.5
